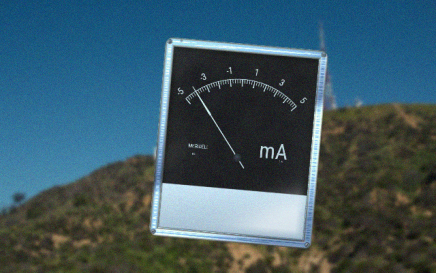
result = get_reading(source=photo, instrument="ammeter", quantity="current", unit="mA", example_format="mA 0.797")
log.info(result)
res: mA -4
